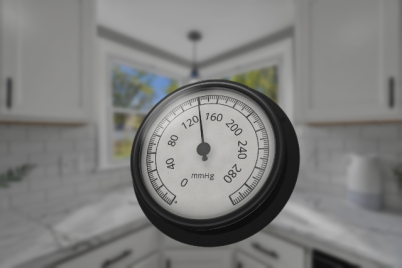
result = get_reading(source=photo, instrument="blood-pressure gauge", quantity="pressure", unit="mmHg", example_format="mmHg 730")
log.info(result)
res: mmHg 140
